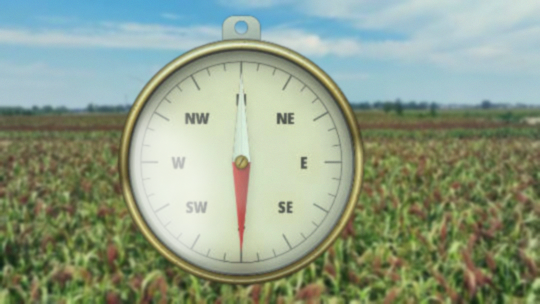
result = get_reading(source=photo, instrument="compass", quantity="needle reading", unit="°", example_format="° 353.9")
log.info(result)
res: ° 180
